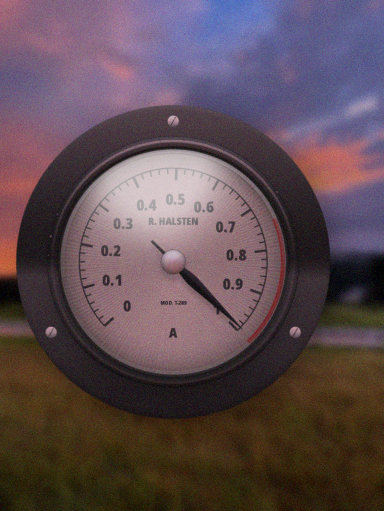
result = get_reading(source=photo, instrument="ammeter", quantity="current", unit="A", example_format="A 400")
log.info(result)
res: A 0.99
